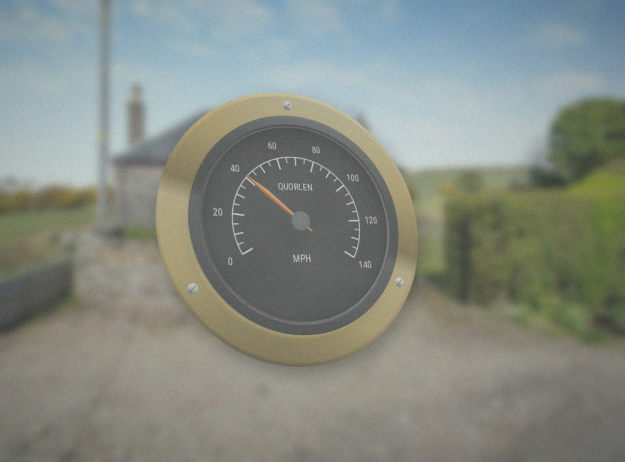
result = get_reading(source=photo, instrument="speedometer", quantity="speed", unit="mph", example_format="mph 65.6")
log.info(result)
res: mph 40
